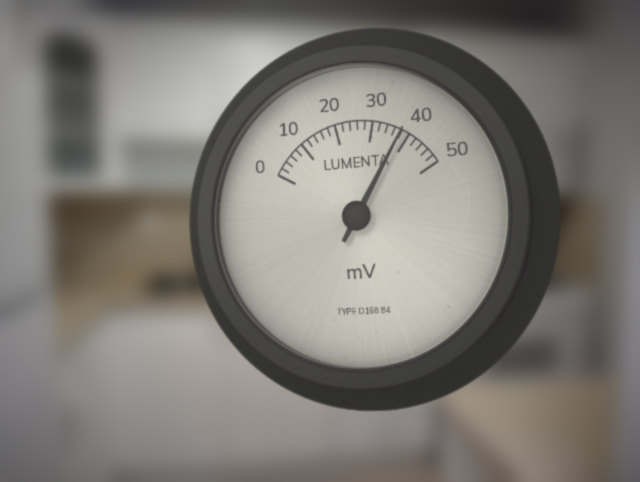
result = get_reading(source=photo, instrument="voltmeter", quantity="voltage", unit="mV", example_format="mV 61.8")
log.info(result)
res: mV 38
